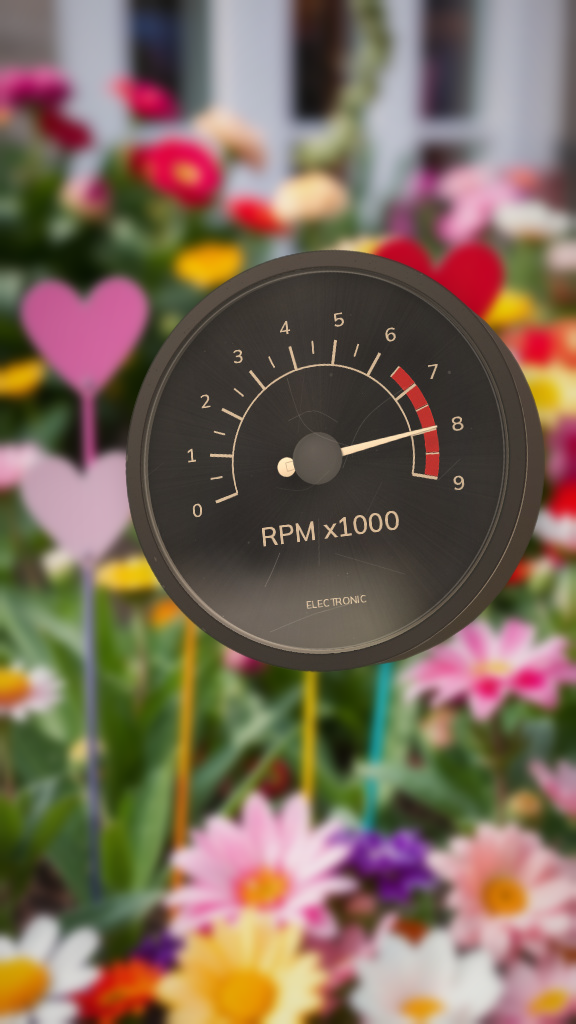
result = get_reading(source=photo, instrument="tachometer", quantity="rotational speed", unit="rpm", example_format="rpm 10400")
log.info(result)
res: rpm 8000
